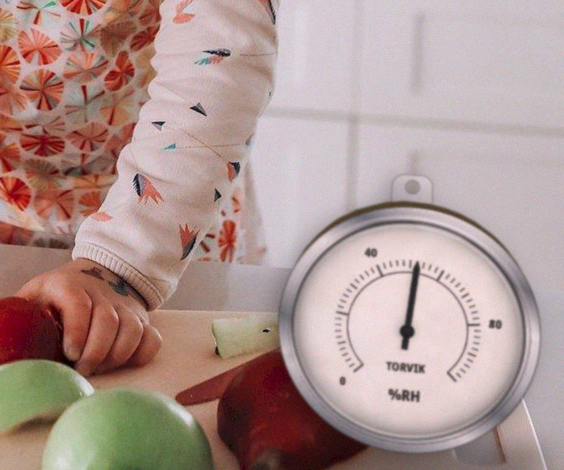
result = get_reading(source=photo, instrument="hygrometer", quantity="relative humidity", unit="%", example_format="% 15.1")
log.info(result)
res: % 52
